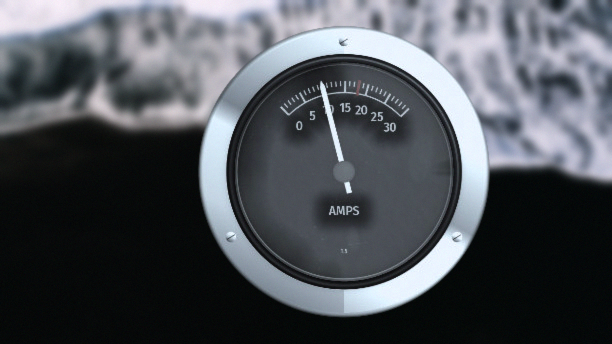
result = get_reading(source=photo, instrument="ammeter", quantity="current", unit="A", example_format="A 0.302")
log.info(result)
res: A 10
